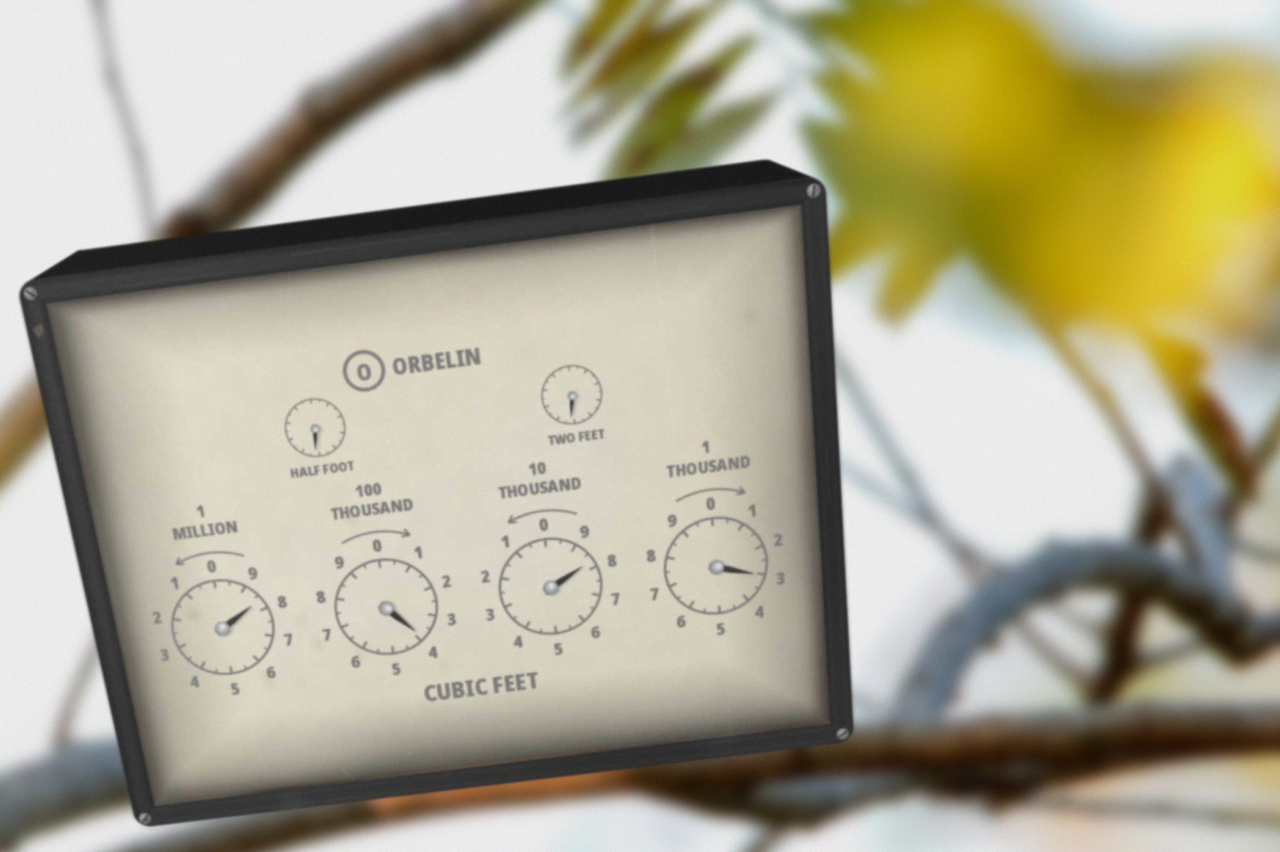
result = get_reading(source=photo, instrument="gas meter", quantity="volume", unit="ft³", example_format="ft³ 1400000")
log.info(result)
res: ft³ 838300
